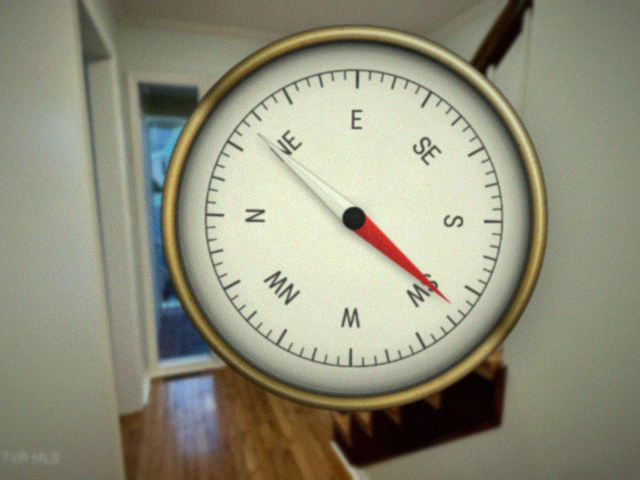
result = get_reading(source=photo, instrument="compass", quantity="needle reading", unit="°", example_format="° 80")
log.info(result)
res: ° 220
